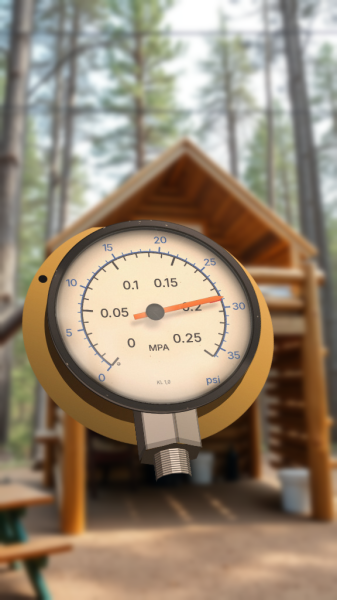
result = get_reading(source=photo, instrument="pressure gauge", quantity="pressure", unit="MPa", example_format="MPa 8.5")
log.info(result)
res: MPa 0.2
